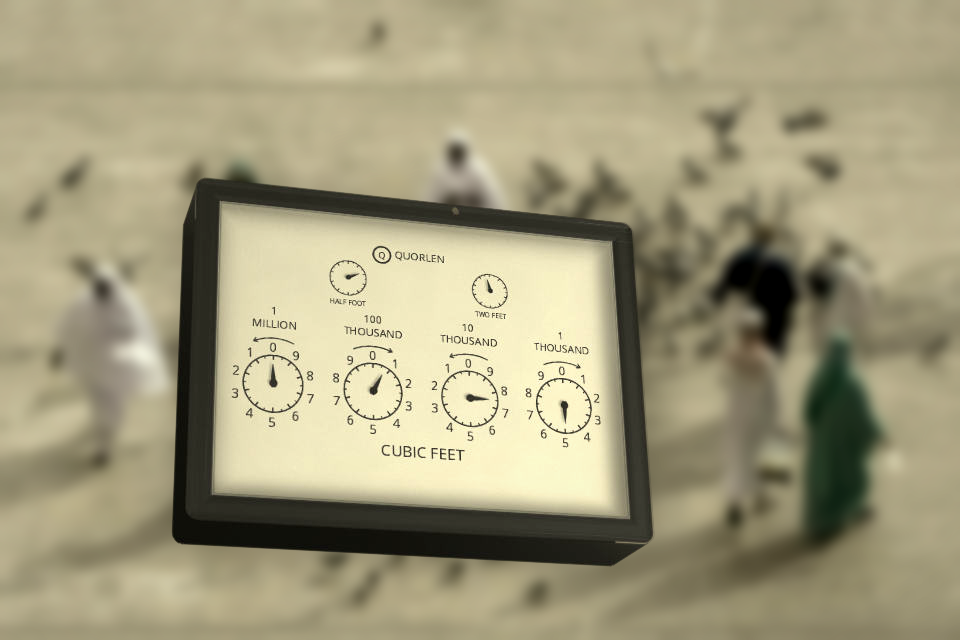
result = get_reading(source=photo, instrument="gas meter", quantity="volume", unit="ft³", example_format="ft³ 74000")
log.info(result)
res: ft³ 7500
